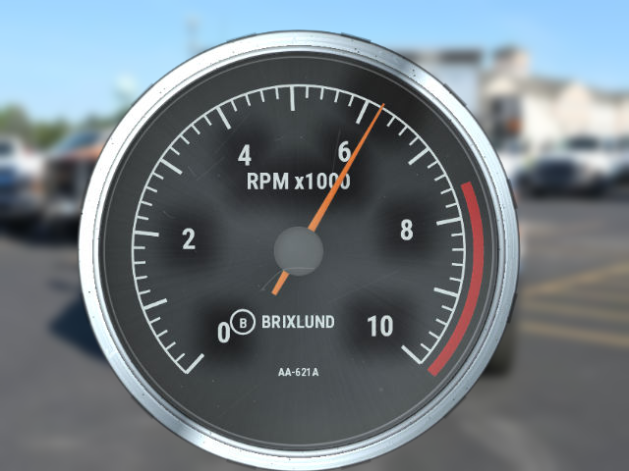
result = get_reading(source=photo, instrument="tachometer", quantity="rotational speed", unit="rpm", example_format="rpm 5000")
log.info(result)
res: rpm 6200
